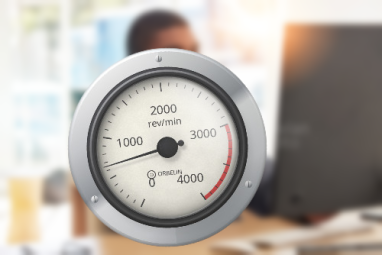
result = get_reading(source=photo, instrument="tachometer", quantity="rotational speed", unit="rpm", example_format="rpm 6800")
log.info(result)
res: rpm 650
